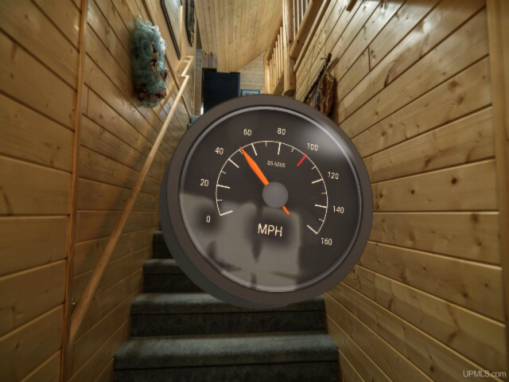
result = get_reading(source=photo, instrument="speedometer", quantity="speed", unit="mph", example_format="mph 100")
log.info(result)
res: mph 50
